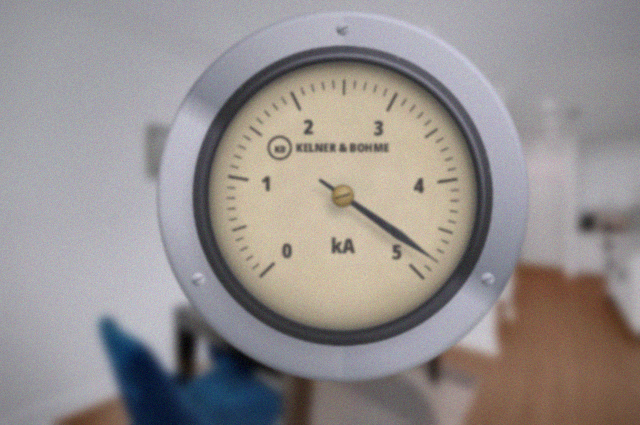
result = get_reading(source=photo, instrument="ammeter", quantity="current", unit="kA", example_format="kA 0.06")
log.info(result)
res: kA 4.8
